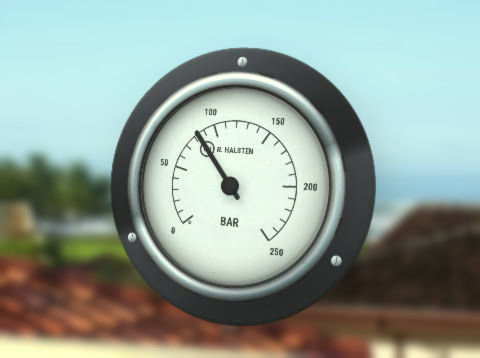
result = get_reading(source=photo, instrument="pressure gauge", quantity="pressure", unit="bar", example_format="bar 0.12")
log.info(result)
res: bar 85
